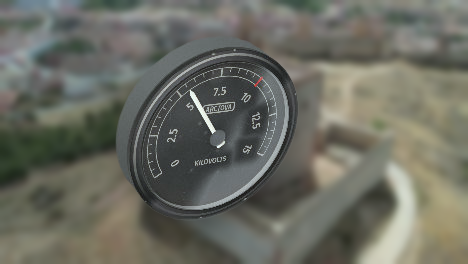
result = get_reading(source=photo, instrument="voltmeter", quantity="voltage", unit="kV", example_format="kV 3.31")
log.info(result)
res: kV 5.5
